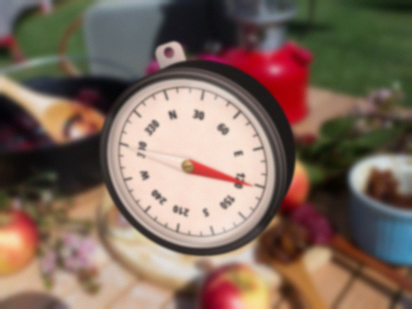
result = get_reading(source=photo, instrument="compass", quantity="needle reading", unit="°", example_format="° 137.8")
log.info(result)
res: ° 120
